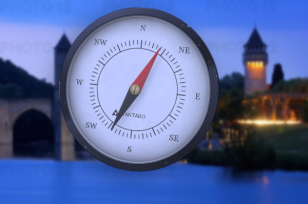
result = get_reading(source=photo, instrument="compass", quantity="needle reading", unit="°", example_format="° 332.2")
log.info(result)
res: ° 25
